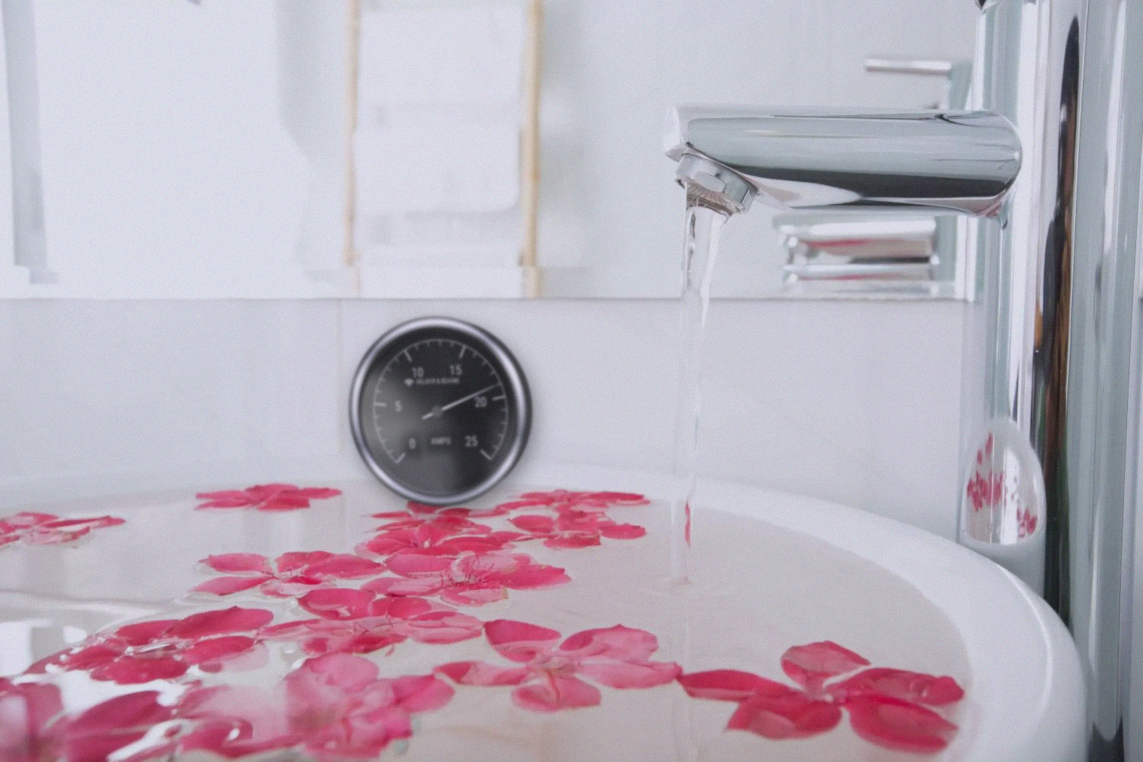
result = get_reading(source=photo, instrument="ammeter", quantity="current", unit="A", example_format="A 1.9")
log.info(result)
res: A 19
